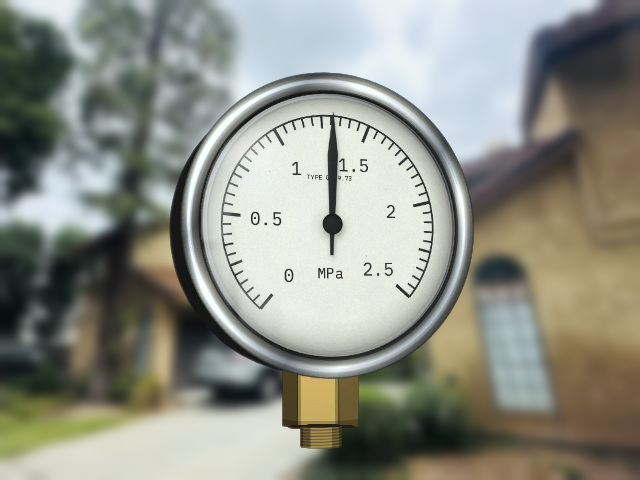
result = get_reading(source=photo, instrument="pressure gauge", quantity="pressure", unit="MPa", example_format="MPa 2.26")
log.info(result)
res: MPa 1.3
